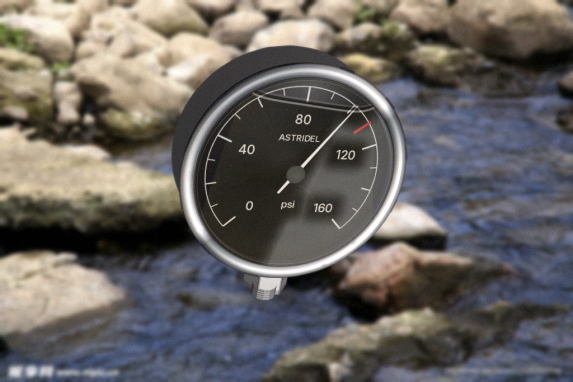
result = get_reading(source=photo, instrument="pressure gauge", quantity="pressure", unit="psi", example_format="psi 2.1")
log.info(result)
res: psi 100
